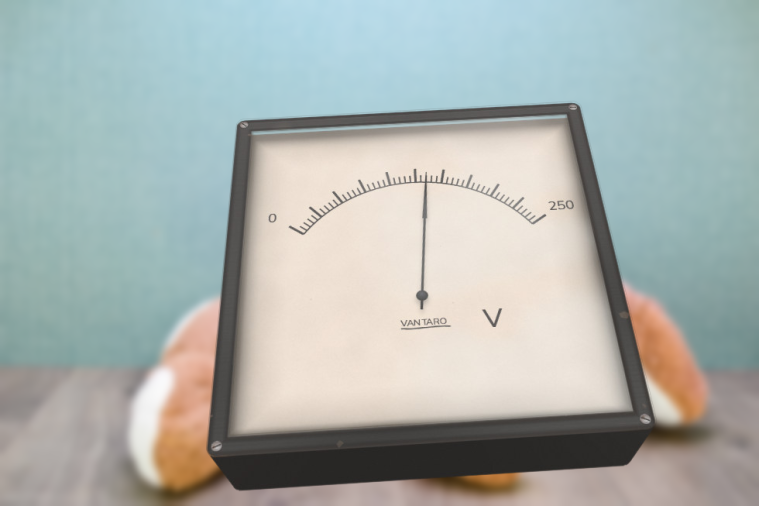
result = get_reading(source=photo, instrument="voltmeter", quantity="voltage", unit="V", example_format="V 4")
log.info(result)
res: V 135
